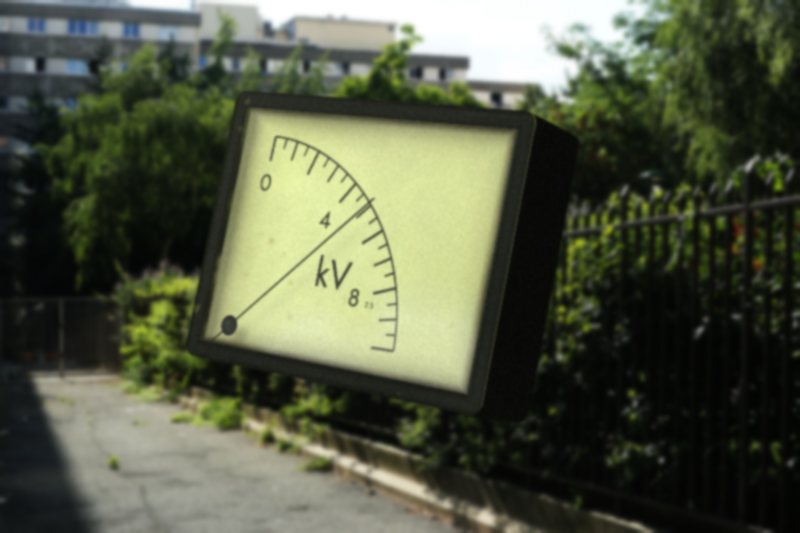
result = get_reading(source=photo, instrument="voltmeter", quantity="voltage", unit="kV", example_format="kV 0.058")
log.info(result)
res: kV 5
